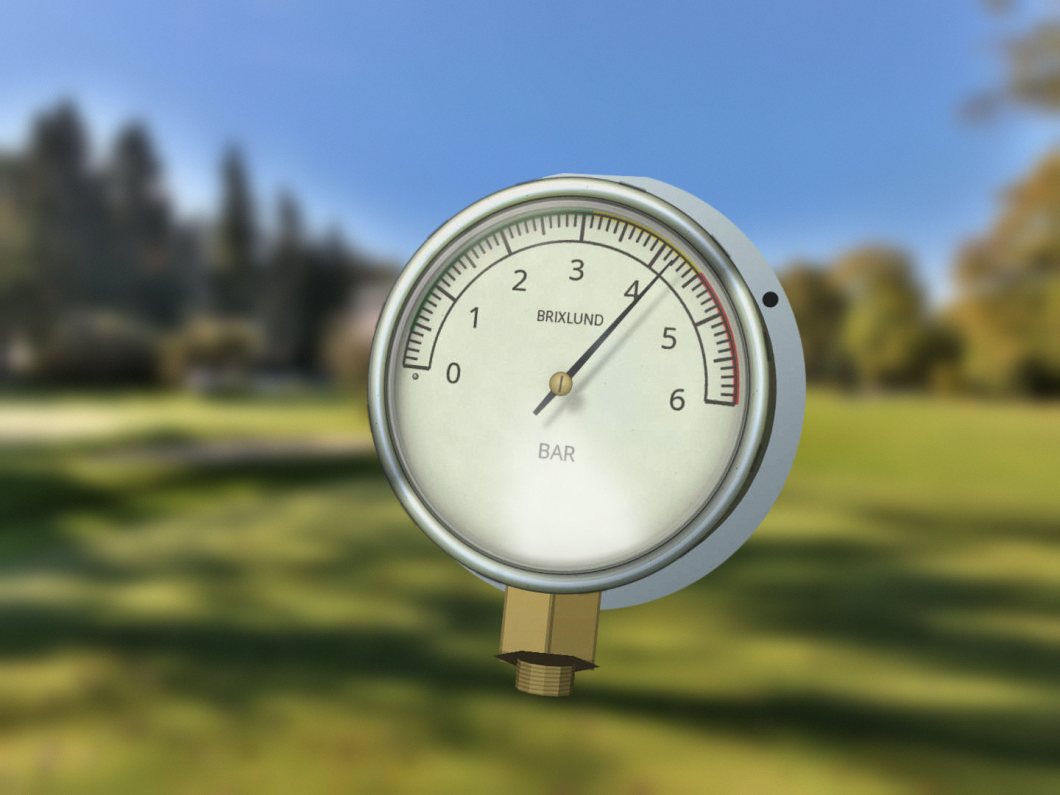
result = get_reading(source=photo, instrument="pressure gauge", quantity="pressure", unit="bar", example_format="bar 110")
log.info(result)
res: bar 4.2
